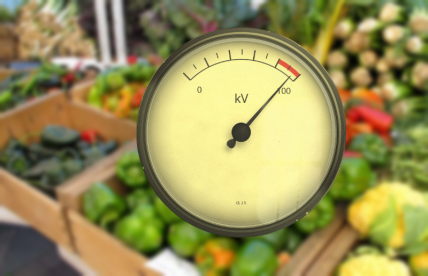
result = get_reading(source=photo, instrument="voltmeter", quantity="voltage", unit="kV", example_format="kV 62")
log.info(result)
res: kV 95
